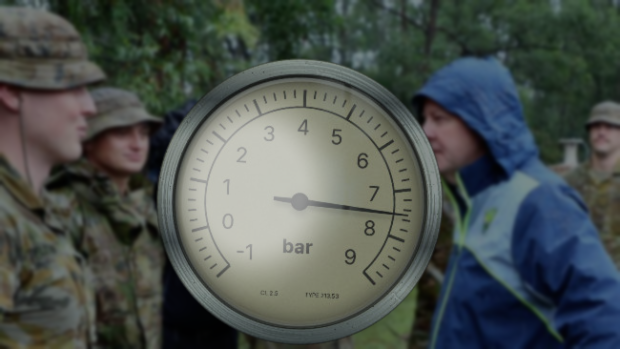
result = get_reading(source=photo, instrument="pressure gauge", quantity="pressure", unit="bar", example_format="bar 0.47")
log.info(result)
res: bar 7.5
